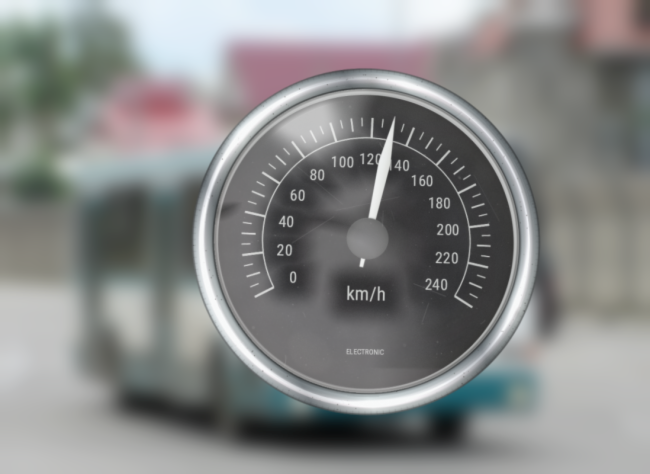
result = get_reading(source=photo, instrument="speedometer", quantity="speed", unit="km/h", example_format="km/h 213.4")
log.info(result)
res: km/h 130
